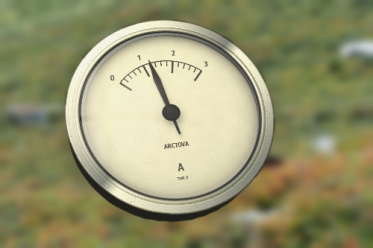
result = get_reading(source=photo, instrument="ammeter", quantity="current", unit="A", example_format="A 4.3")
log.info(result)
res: A 1.2
